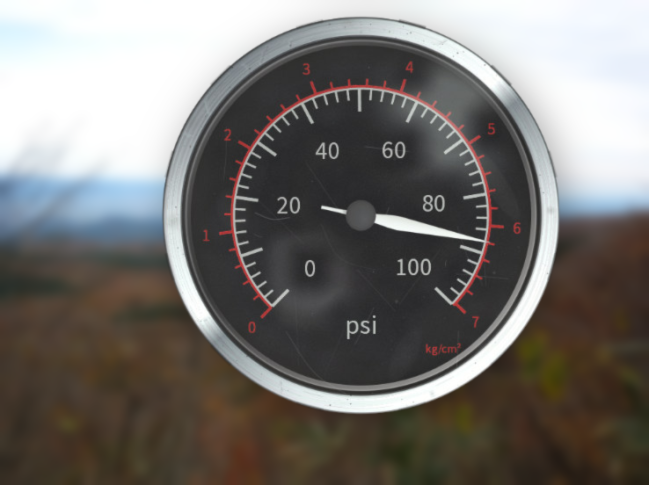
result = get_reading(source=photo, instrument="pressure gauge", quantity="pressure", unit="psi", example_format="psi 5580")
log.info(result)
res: psi 88
